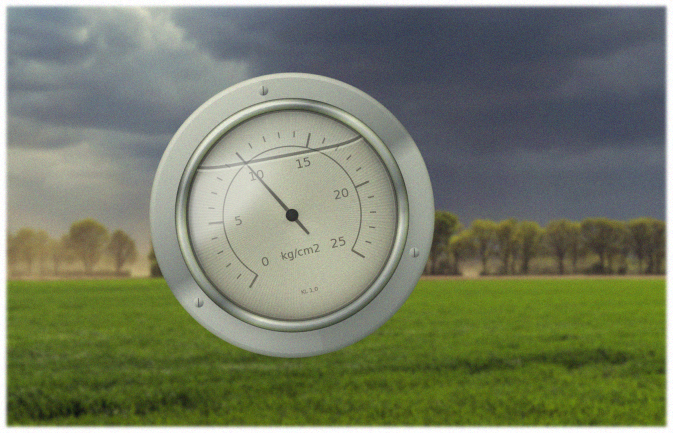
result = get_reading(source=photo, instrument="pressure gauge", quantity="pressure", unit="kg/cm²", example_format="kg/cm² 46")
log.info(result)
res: kg/cm² 10
